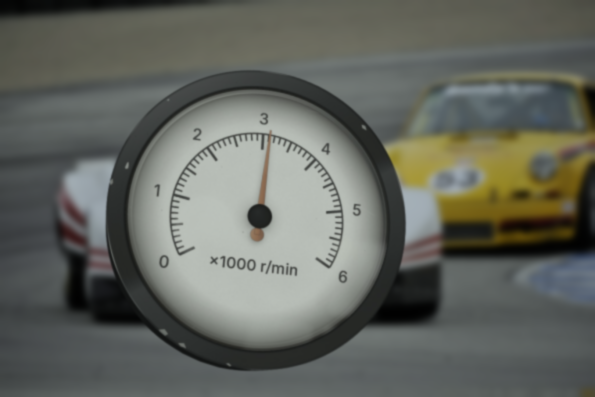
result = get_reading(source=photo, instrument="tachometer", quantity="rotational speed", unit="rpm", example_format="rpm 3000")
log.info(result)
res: rpm 3100
